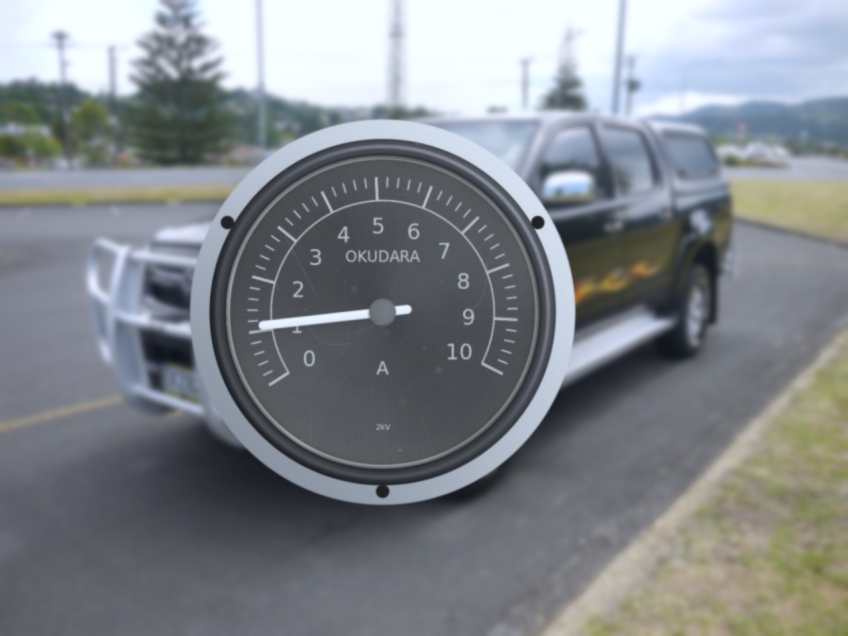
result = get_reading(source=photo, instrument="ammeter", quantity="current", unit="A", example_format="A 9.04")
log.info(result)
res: A 1.1
